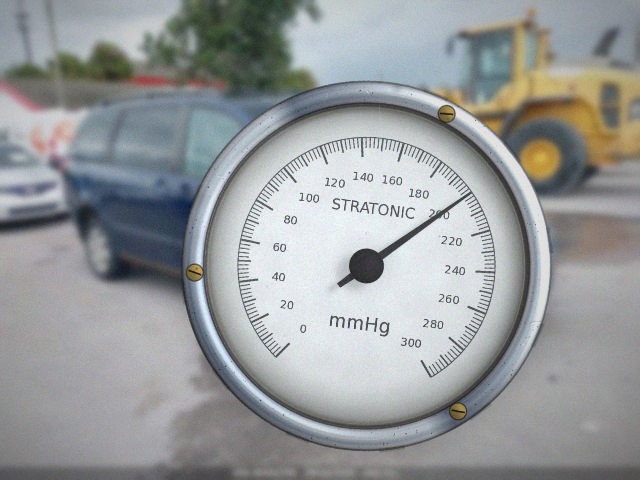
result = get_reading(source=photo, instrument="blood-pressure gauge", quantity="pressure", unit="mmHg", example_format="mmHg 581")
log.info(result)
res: mmHg 200
